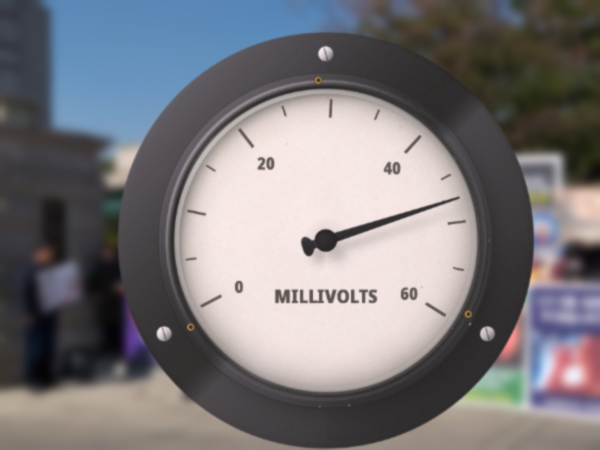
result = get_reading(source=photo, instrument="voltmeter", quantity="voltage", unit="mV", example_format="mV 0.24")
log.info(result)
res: mV 47.5
